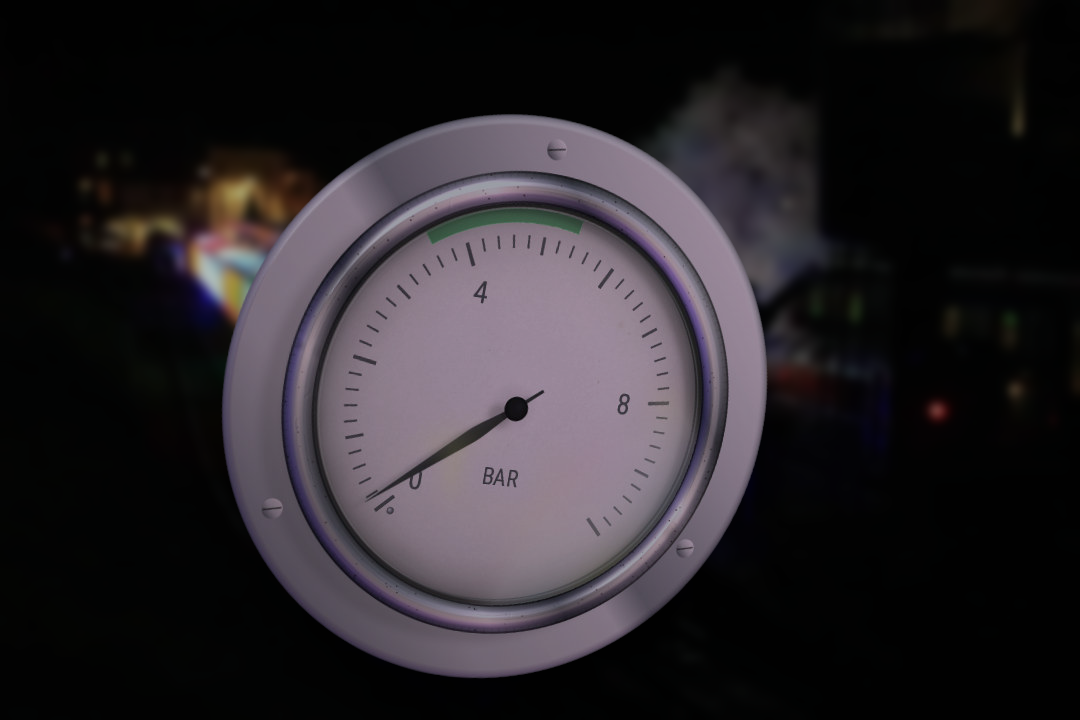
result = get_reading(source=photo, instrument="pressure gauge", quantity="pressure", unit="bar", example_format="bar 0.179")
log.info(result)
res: bar 0.2
